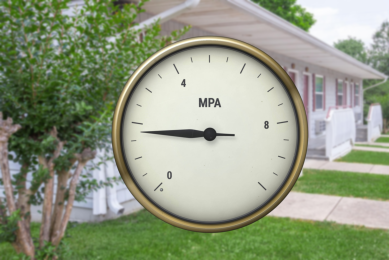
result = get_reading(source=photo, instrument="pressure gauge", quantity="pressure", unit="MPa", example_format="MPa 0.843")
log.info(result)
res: MPa 1.75
